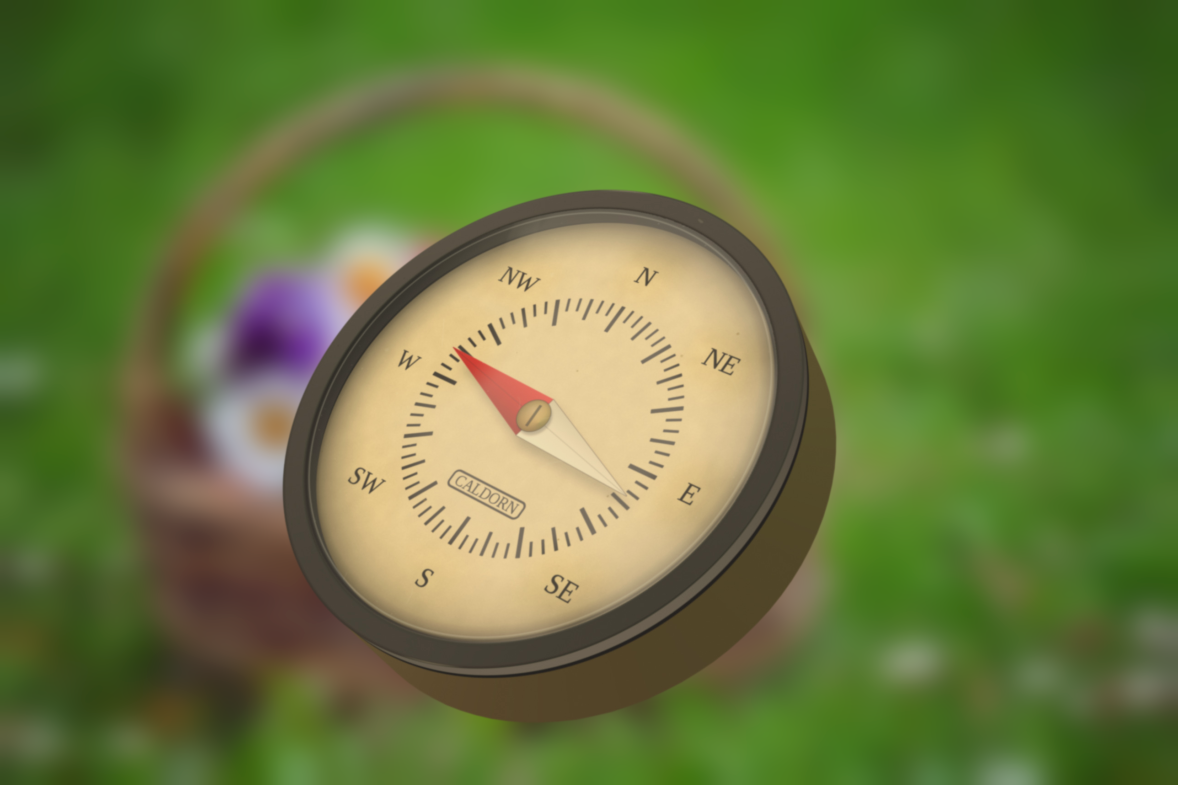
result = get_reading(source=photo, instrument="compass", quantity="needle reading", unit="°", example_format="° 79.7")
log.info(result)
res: ° 282.5
